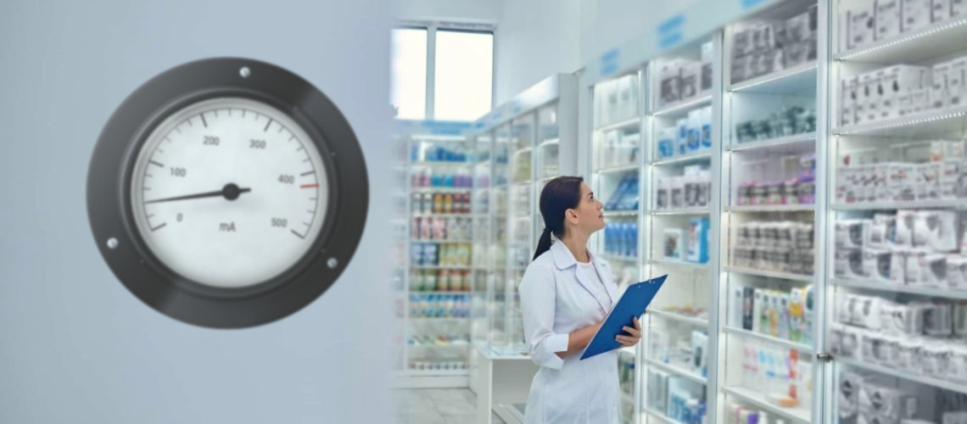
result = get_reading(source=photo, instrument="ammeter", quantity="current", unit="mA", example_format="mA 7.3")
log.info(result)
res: mA 40
